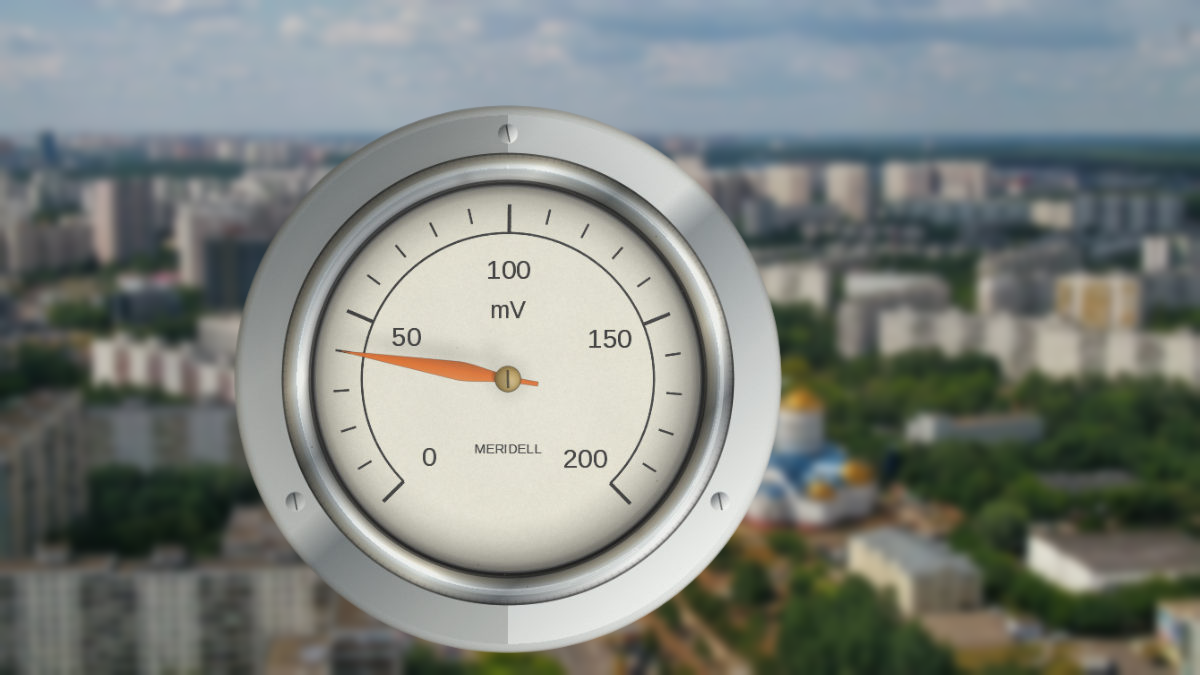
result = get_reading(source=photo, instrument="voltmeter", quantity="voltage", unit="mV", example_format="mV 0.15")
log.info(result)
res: mV 40
